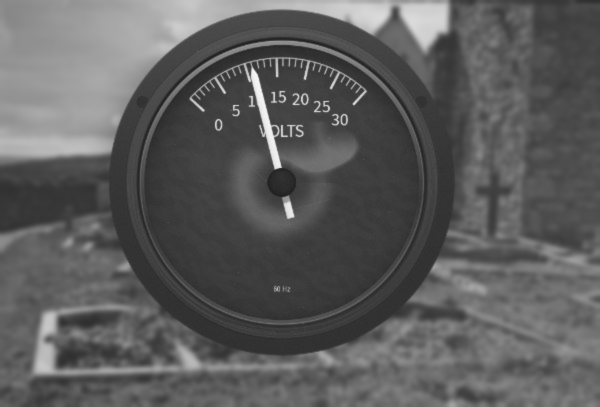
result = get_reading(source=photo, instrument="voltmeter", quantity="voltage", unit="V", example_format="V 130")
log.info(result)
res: V 11
